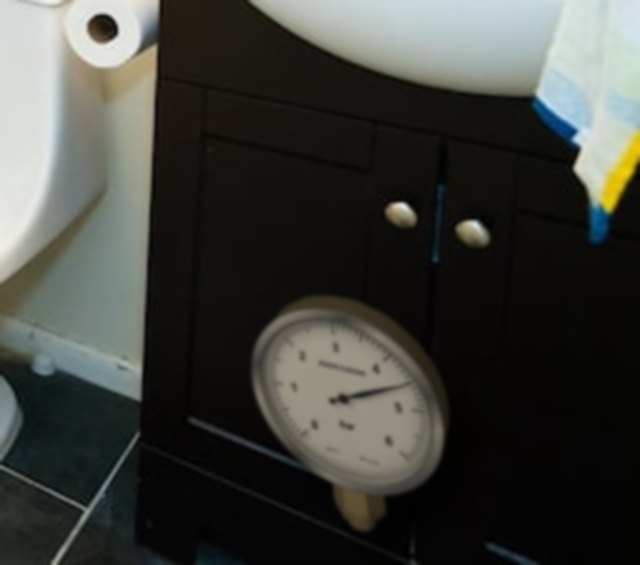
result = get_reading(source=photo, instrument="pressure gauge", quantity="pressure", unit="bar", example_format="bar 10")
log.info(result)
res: bar 4.5
